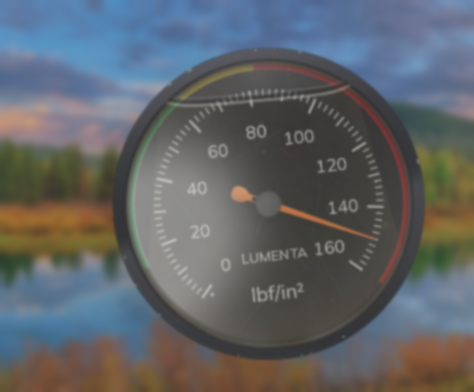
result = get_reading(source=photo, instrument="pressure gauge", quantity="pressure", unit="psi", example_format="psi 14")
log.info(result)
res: psi 150
